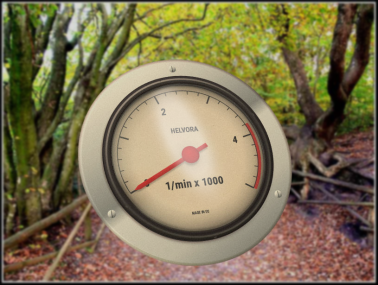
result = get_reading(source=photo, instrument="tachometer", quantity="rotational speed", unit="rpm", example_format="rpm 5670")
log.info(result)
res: rpm 0
